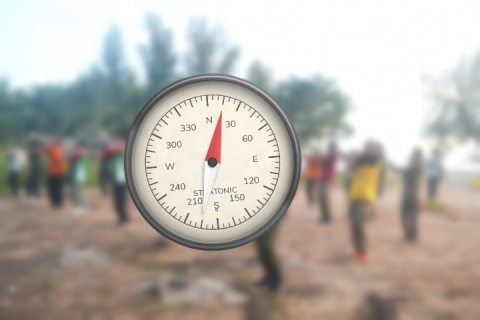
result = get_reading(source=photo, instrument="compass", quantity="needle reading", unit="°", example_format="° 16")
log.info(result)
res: ° 15
